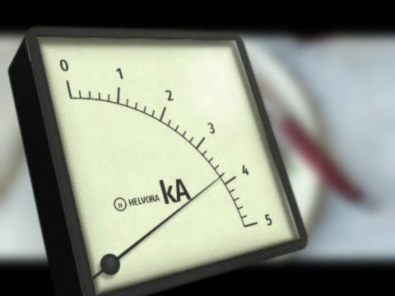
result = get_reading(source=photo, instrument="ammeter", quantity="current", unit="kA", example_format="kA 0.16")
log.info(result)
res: kA 3.8
